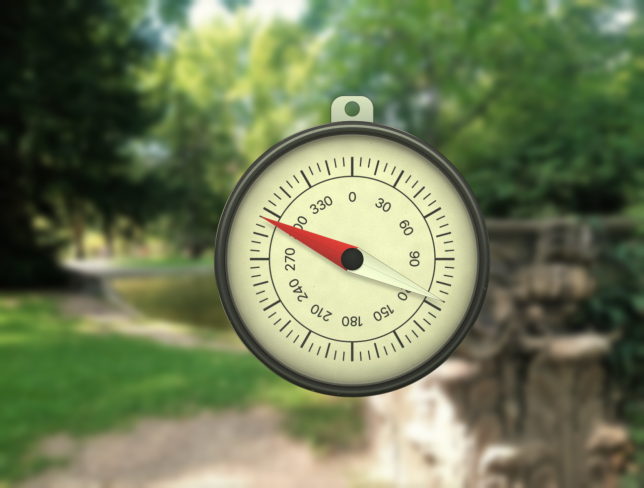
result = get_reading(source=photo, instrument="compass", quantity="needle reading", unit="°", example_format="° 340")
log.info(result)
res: ° 295
